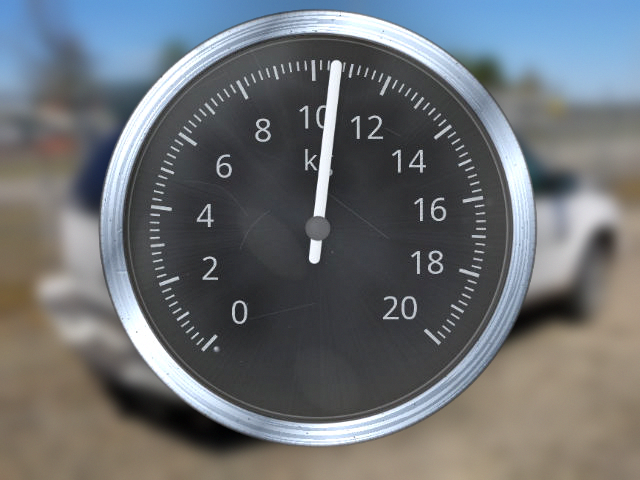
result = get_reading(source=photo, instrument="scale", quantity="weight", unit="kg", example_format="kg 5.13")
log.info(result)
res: kg 10.6
